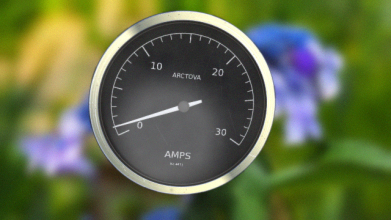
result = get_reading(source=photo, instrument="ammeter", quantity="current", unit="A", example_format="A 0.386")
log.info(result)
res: A 1
